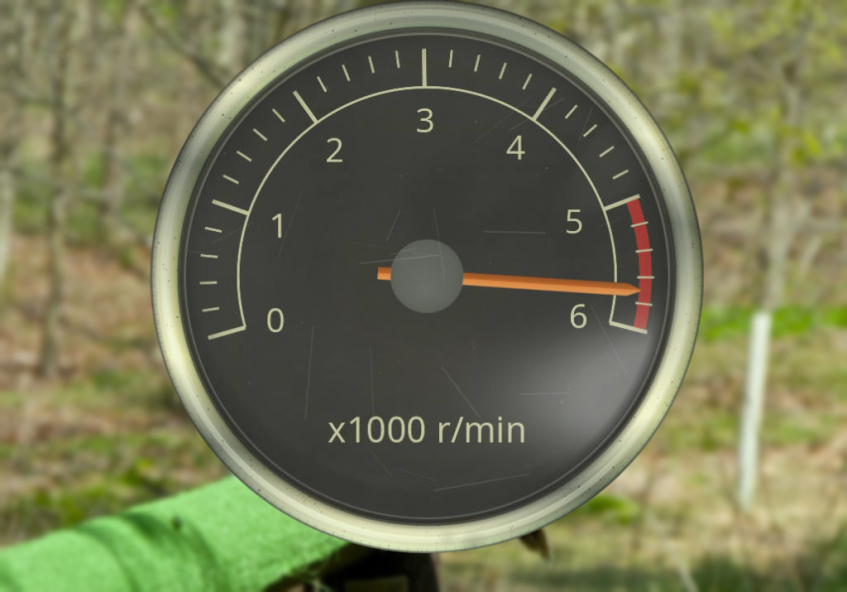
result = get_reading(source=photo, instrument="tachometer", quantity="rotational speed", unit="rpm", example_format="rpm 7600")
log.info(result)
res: rpm 5700
